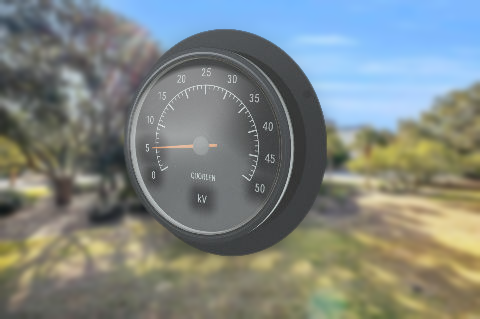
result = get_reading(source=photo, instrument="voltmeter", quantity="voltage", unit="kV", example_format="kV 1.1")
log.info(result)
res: kV 5
